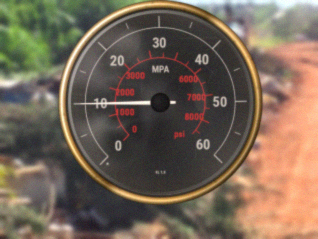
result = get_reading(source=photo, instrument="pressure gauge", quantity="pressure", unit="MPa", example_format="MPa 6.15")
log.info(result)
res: MPa 10
